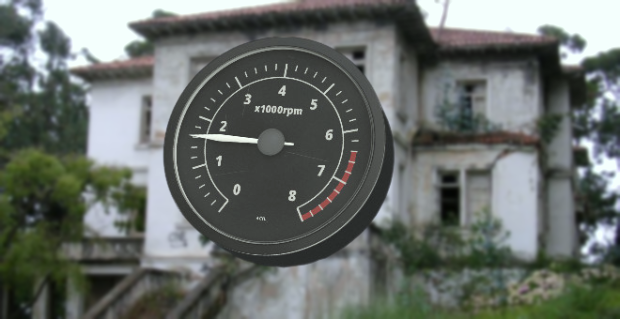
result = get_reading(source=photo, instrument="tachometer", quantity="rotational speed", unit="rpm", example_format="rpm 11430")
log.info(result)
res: rpm 1600
